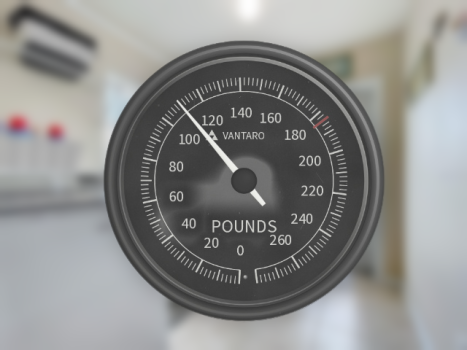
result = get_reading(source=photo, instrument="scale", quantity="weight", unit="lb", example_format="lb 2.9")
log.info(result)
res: lb 110
